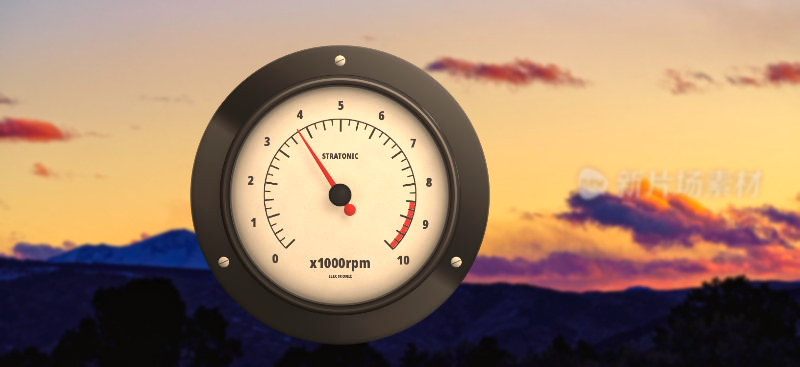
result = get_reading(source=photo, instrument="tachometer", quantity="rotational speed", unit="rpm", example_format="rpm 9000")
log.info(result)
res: rpm 3750
